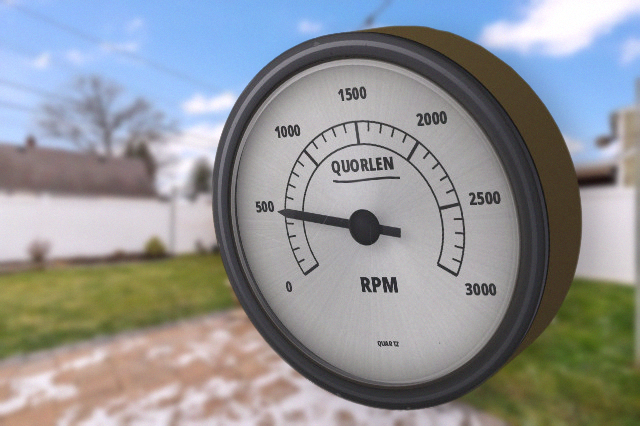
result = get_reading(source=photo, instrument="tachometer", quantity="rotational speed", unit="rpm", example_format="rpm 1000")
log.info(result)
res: rpm 500
